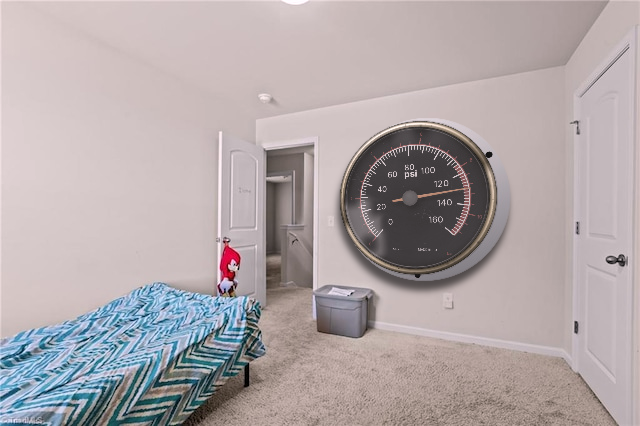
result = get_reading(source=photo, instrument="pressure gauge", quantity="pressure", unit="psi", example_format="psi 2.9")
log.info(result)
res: psi 130
